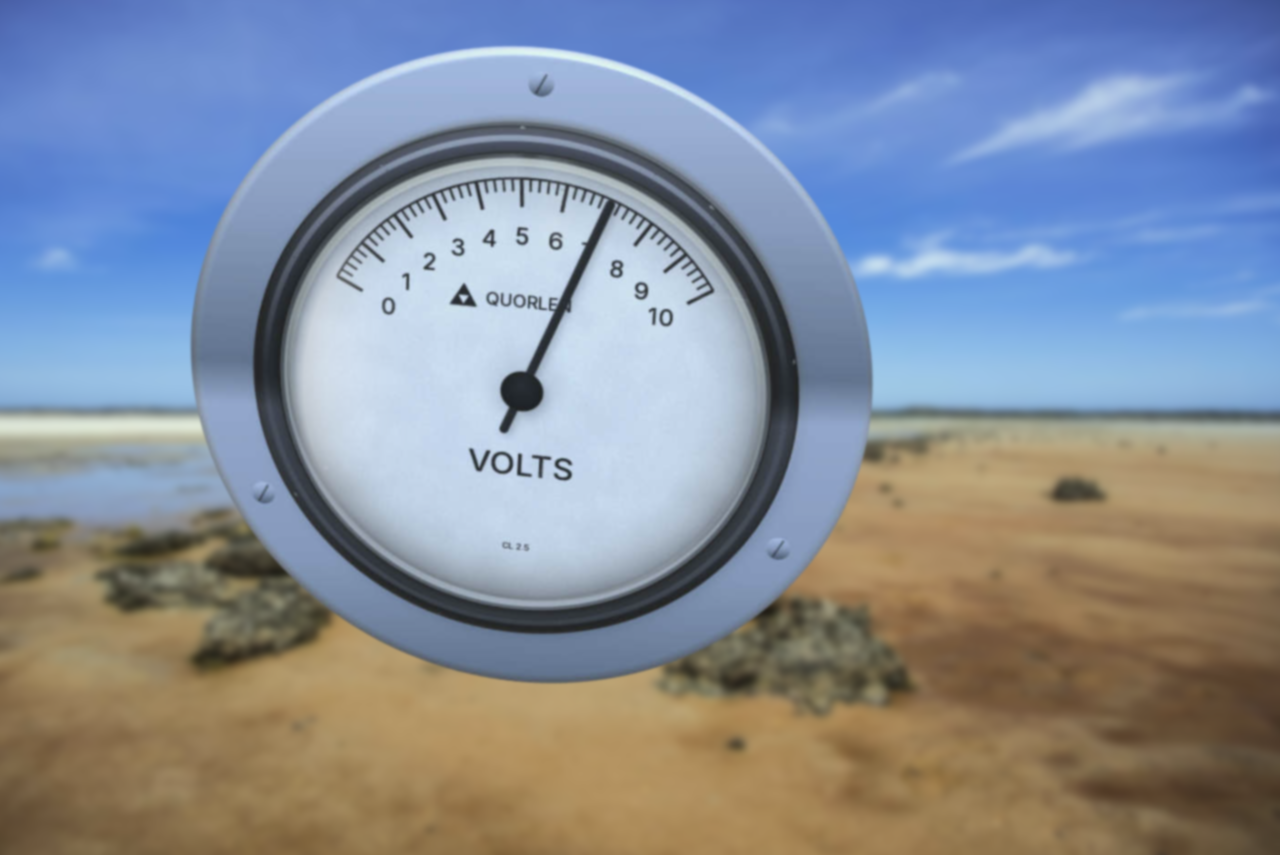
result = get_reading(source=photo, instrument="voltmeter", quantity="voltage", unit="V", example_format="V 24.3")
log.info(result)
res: V 7
